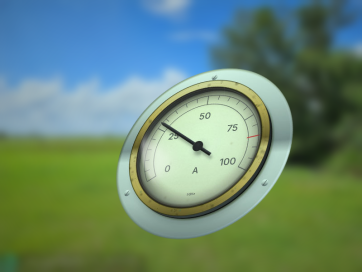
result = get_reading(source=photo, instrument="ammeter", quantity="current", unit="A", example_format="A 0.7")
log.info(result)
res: A 27.5
